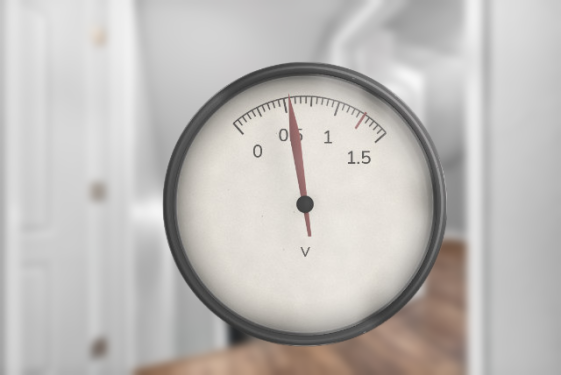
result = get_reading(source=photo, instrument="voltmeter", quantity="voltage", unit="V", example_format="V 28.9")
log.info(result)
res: V 0.55
